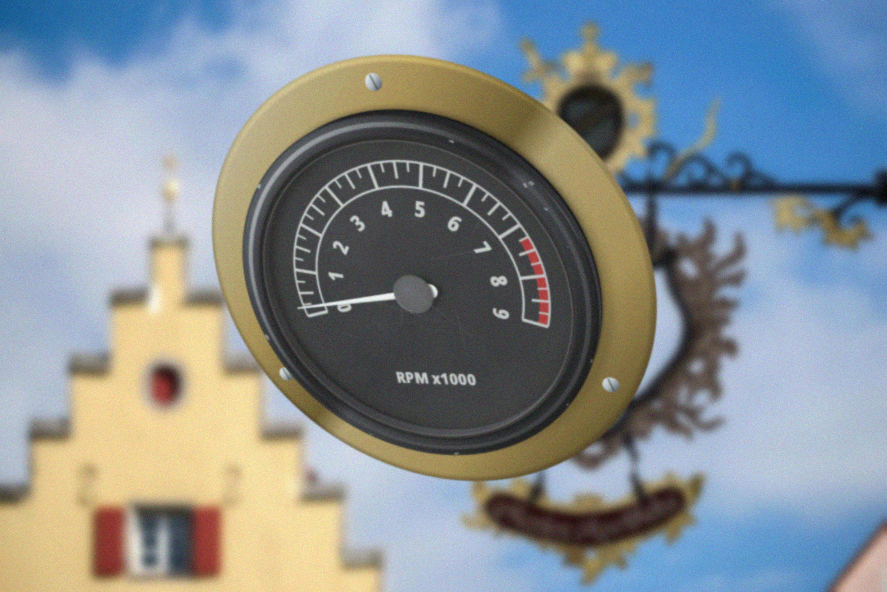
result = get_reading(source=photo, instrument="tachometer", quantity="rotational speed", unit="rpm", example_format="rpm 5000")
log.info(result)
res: rpm 250
